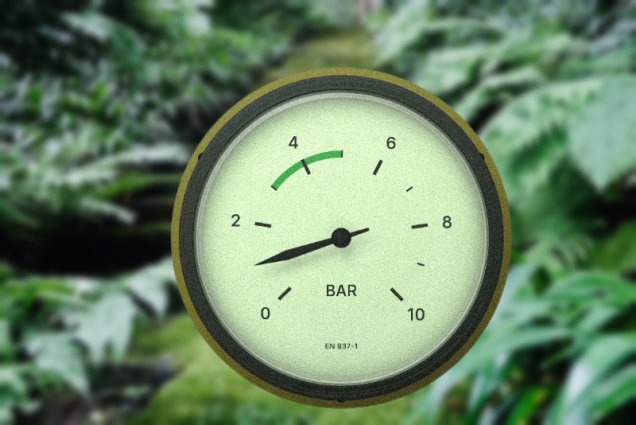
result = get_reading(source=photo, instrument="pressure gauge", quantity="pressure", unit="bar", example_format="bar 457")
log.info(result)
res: bar 1
